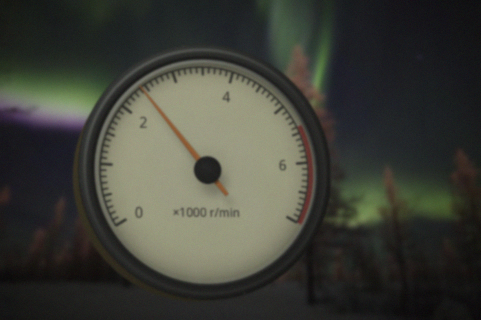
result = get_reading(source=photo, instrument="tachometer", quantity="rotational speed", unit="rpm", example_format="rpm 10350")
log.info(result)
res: rpm 2400
